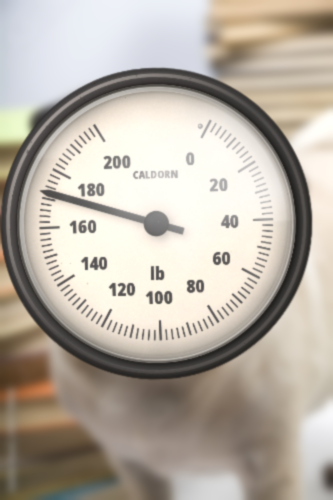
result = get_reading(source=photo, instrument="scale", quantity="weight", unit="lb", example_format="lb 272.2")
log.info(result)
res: lb 172
